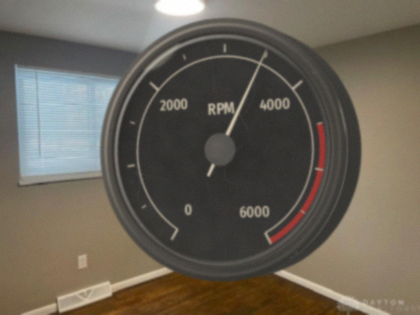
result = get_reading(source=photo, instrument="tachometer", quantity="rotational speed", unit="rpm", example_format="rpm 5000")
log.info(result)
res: rpm 3500
